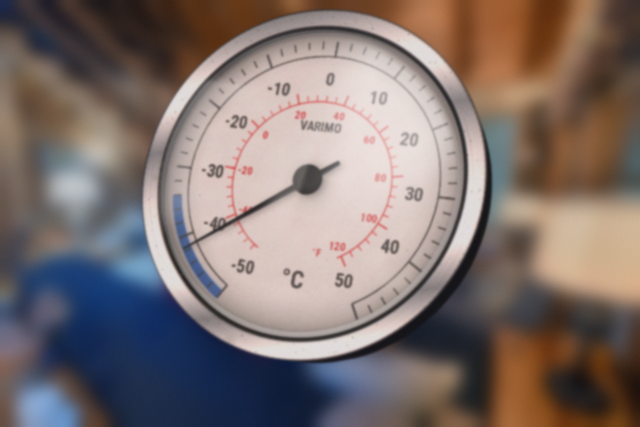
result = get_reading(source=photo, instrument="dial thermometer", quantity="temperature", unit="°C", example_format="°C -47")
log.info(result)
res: °C -42
